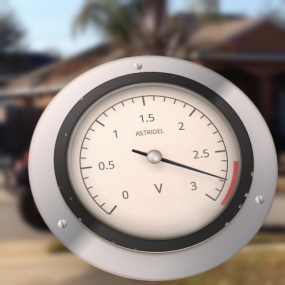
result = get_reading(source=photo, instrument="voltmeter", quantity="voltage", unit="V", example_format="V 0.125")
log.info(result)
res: V 2.8
